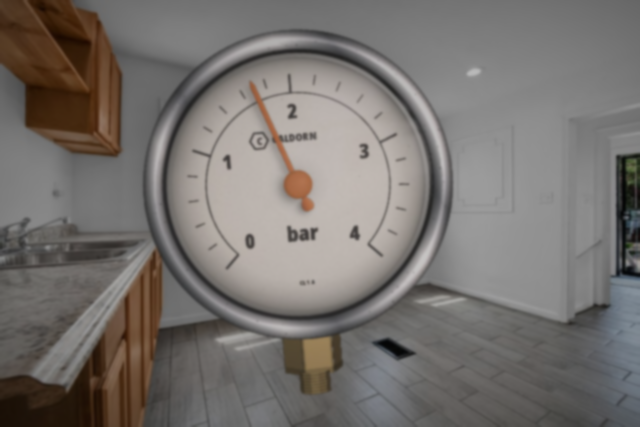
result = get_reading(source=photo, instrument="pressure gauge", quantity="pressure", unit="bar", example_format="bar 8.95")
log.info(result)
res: bar 1.7
